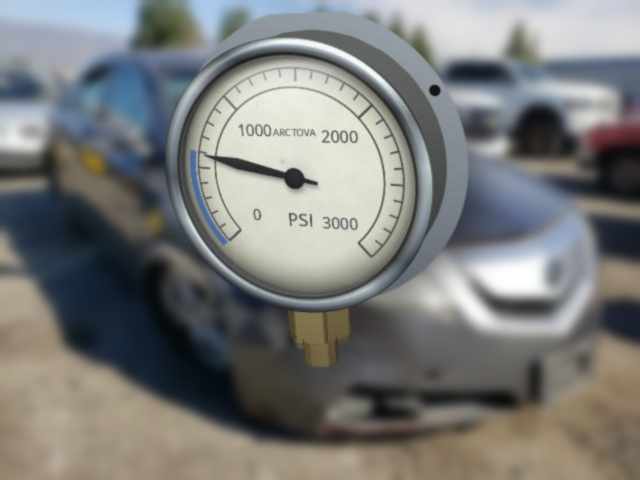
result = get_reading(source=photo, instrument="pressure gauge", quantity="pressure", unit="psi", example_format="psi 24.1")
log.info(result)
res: psi 600
